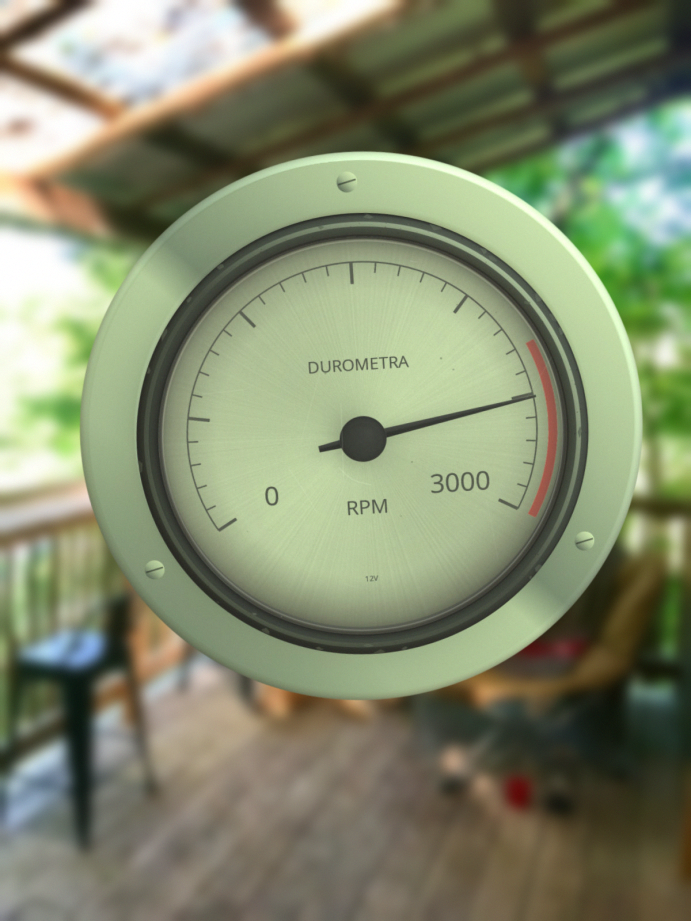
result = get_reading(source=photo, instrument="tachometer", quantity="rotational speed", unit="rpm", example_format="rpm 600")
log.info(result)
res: rpm 2500
